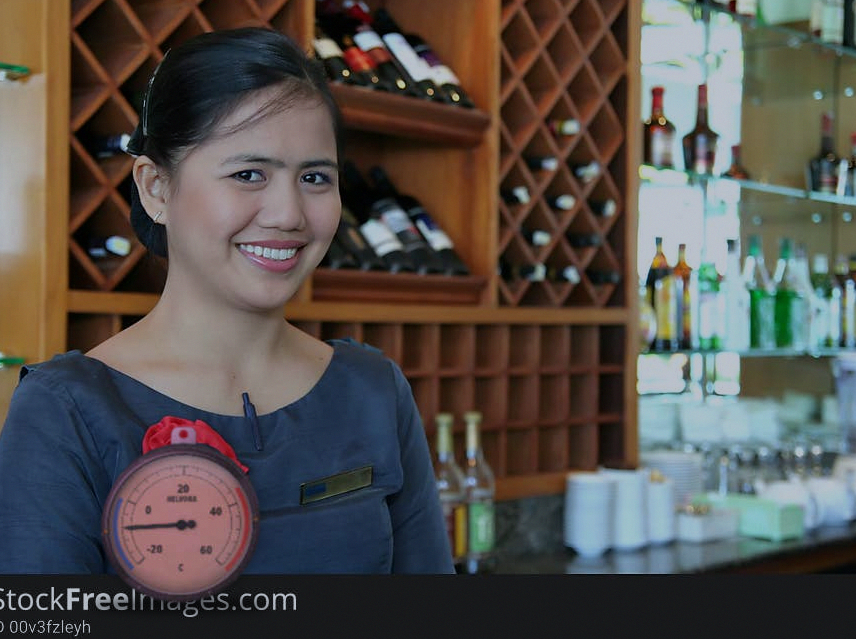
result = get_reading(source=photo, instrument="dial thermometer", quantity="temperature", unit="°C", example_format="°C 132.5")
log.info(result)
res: °C -8
